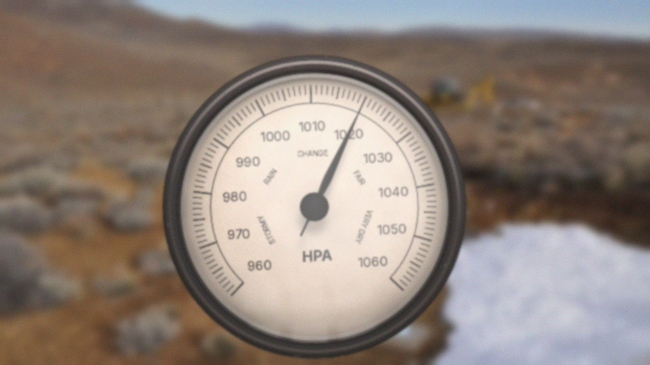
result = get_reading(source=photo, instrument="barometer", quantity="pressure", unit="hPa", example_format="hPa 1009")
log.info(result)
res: hPa 1020
